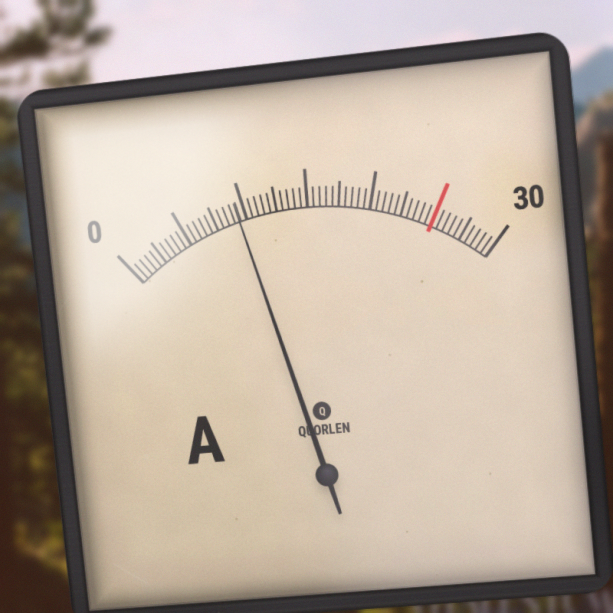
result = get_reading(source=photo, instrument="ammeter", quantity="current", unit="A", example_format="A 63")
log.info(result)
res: A 9.5
